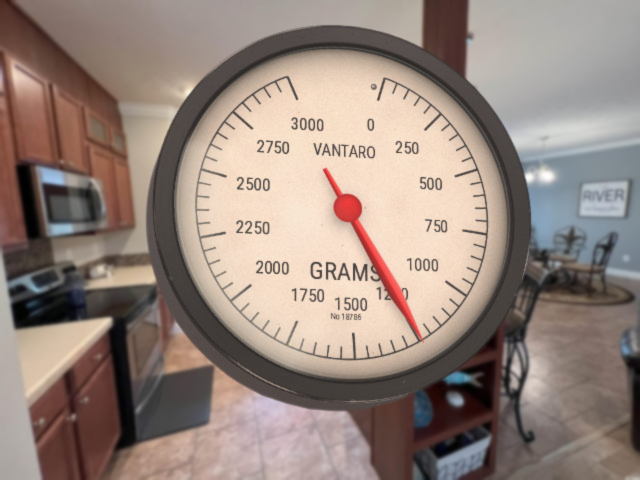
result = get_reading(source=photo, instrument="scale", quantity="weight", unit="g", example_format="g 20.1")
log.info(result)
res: g 1250
